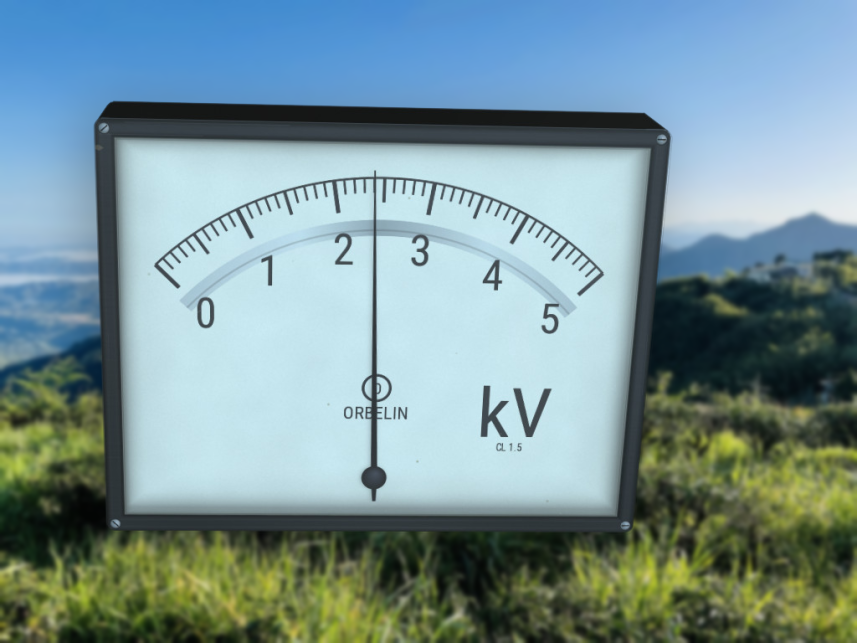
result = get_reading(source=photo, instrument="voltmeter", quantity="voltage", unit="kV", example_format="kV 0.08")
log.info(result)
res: kV 2.4
